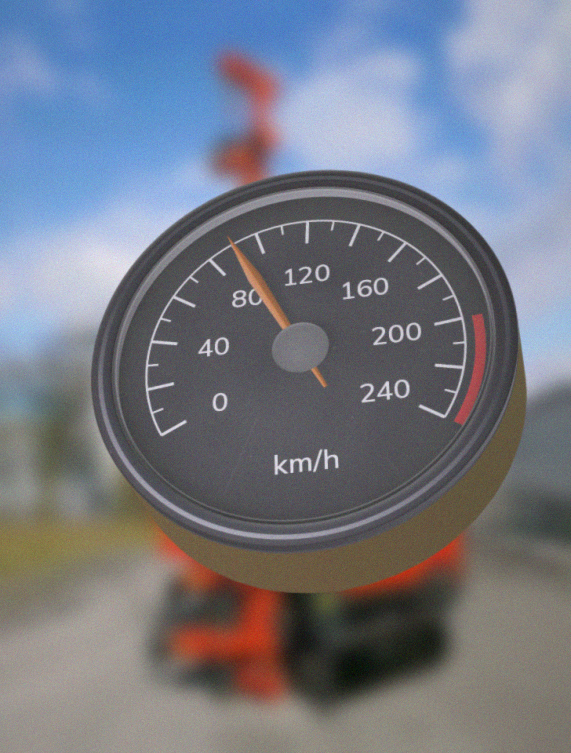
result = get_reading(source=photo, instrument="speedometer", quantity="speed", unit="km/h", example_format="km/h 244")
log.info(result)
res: km/h 90
